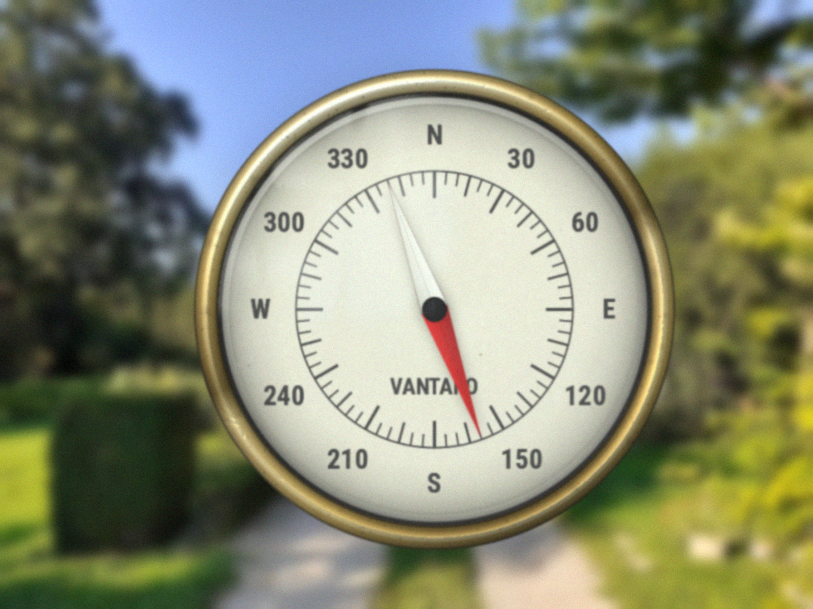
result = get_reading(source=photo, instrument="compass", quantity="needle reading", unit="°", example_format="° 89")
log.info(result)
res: ° 160
